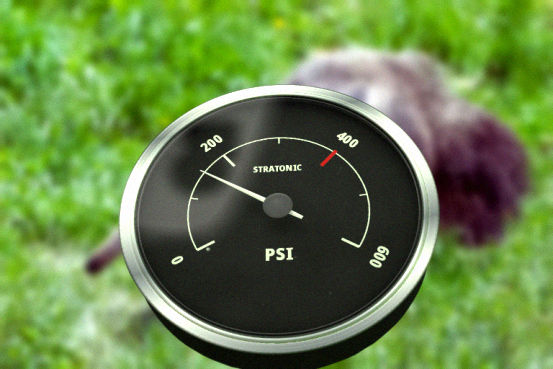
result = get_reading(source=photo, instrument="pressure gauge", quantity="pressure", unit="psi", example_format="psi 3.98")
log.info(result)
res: psi 150
